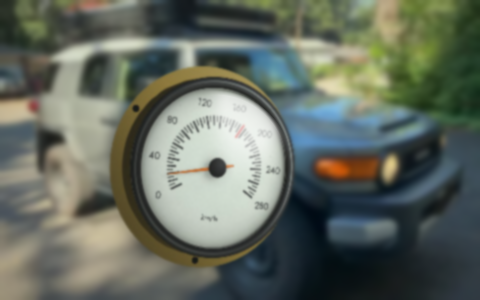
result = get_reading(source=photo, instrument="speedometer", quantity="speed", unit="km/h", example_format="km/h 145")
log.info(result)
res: km/h 20
